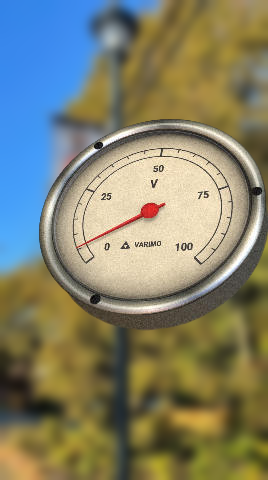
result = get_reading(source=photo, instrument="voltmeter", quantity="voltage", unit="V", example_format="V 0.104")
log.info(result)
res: V 5
